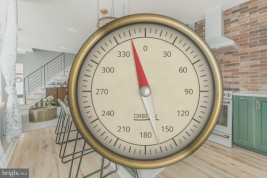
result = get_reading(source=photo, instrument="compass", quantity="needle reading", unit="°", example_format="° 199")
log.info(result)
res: ° 345
